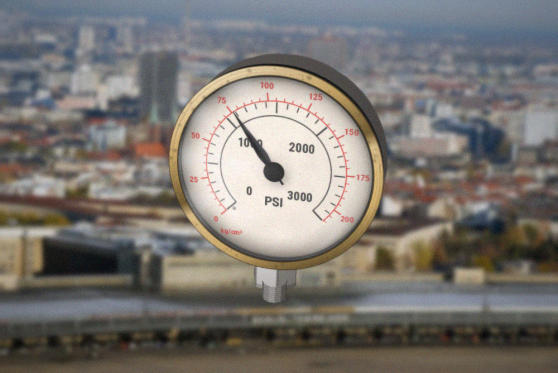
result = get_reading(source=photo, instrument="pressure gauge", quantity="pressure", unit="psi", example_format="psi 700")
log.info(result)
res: psi 1100
